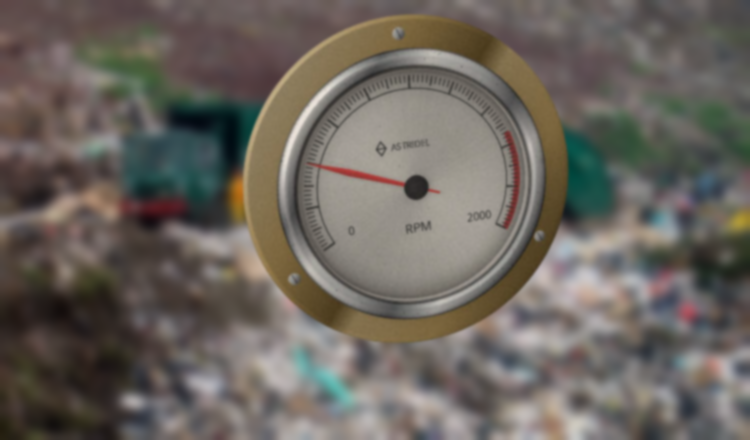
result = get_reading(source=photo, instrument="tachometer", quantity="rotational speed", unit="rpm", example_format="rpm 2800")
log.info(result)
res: rpm 400
